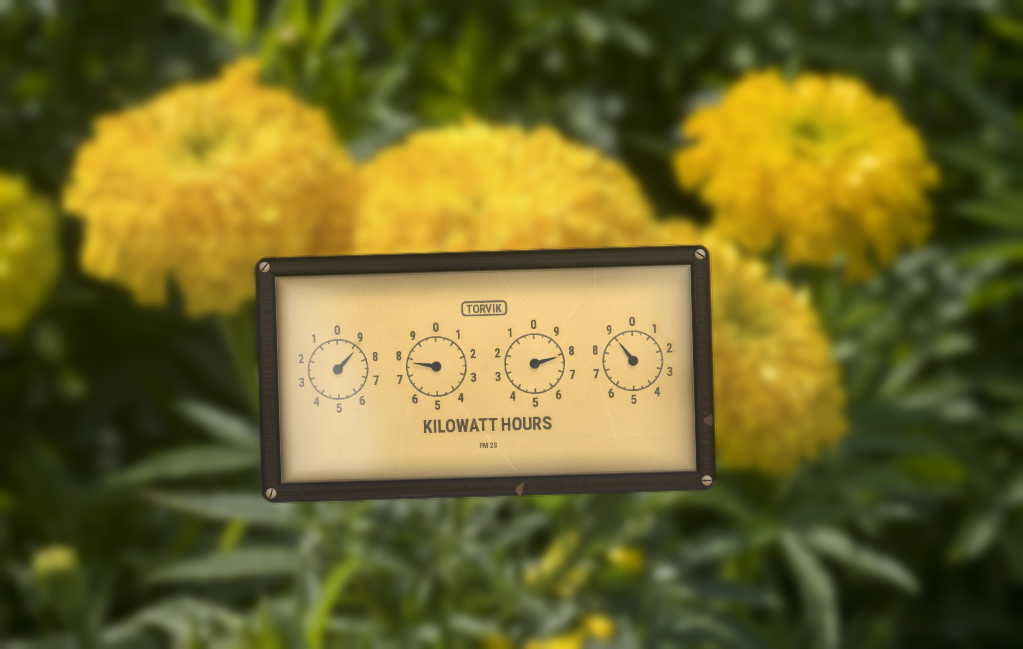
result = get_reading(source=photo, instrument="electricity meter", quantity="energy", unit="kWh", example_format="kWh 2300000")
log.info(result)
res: kWh 8779
